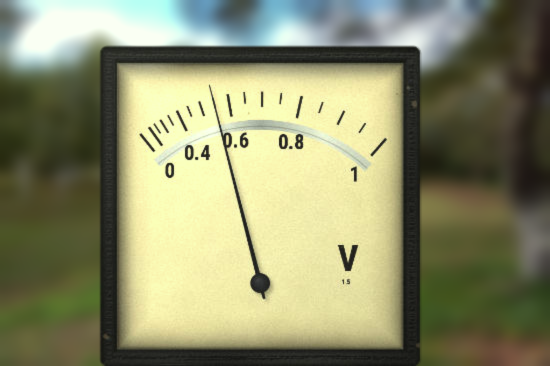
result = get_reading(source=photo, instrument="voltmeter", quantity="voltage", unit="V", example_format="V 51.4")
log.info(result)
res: V 0.55
